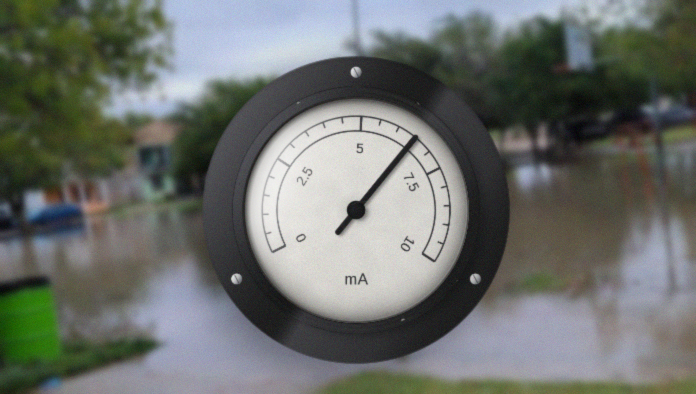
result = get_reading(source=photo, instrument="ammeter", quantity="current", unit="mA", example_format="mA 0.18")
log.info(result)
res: mA 6.5
